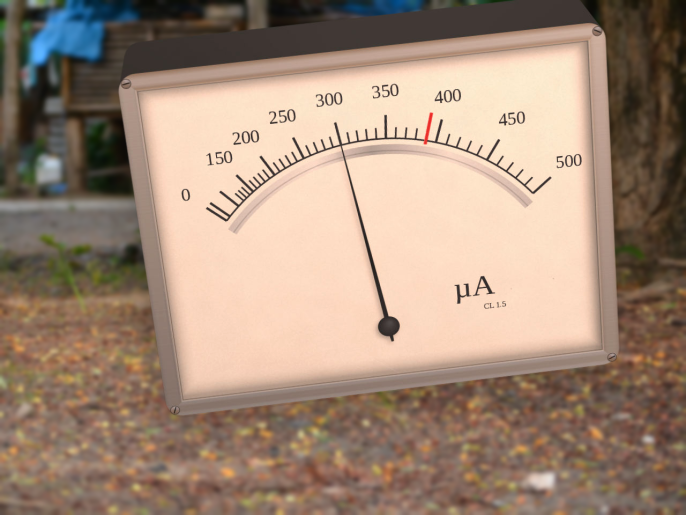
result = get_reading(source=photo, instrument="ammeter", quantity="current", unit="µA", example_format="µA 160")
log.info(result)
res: µA 300
